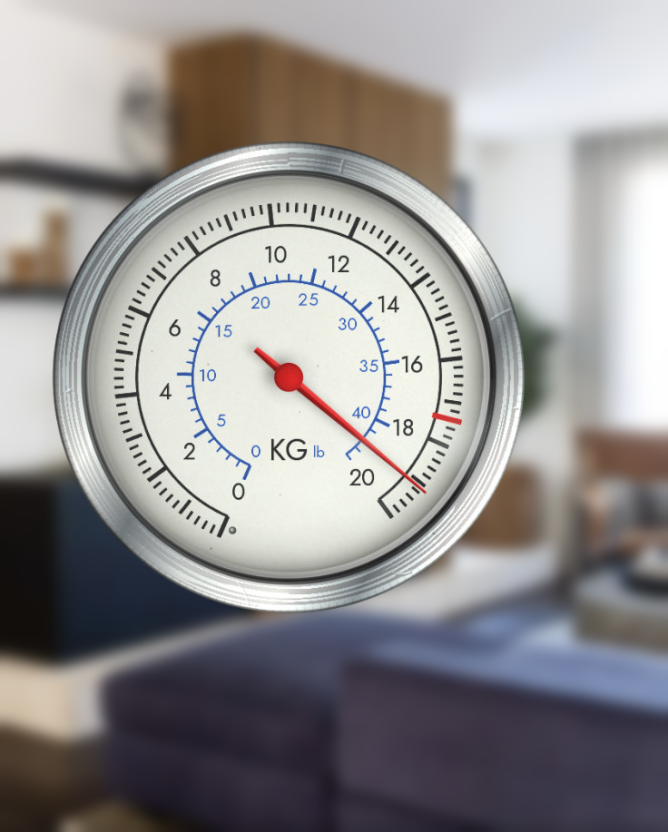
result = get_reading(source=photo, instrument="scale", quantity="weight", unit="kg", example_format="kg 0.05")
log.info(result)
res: kg 19.1
